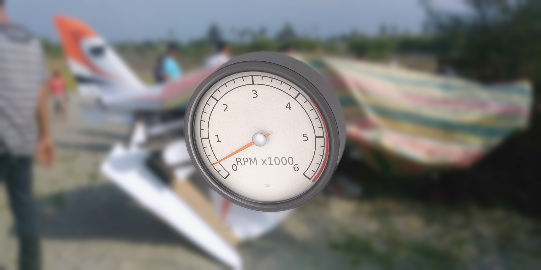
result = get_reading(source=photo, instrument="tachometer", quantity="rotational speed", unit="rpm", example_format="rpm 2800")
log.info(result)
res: rpm 400
